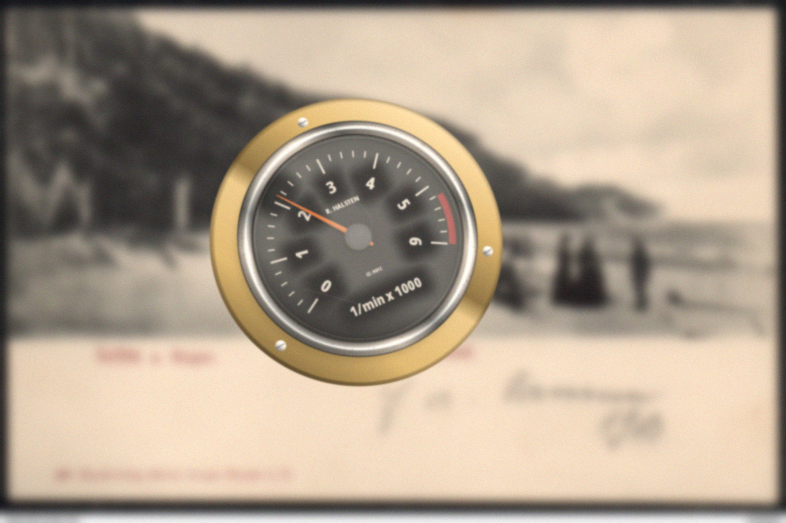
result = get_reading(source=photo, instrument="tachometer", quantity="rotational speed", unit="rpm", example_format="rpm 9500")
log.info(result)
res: rpm 2100
